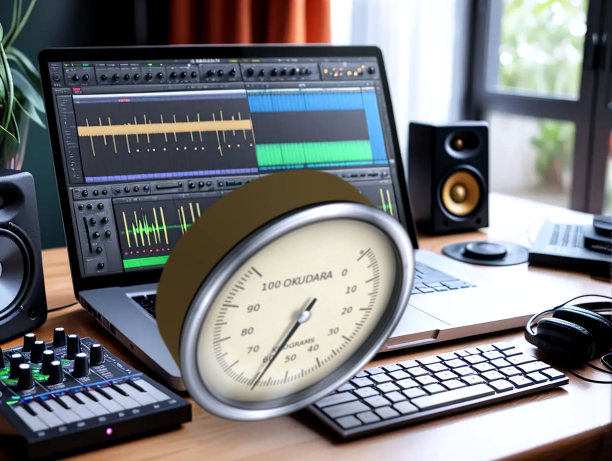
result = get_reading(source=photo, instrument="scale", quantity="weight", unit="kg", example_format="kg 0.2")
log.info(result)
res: kg 60
